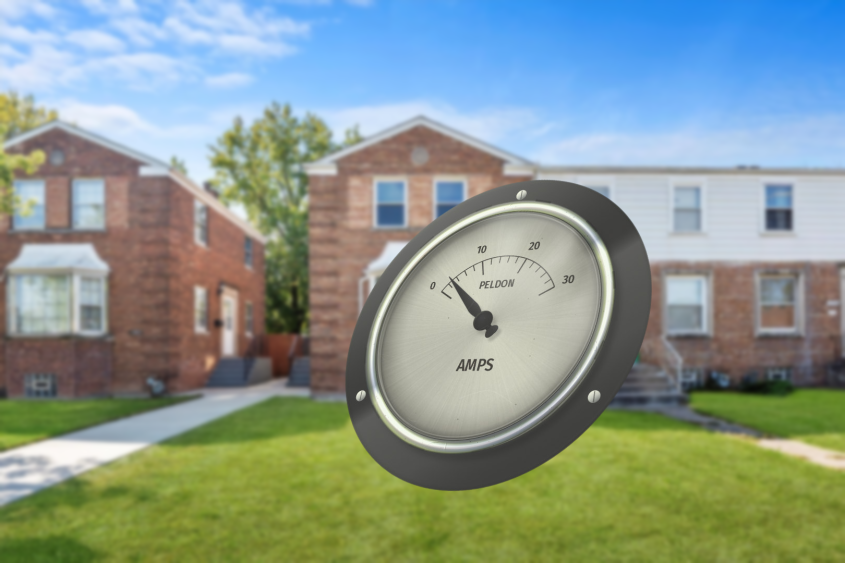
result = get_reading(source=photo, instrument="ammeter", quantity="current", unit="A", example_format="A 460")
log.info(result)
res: A 3
